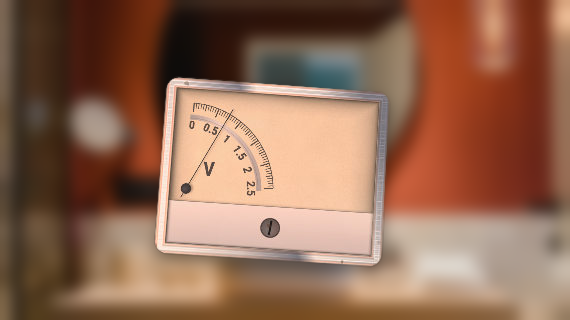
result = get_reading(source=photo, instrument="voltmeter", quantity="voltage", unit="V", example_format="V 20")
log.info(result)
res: V 0.75
